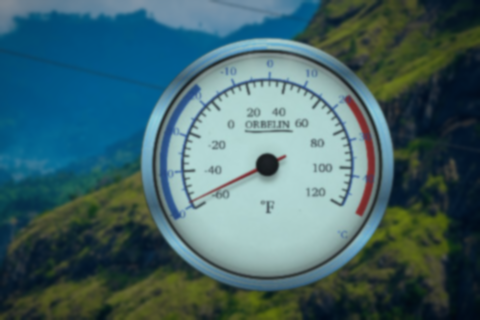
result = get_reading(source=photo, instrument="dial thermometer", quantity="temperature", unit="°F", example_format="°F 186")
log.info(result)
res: °F -56
